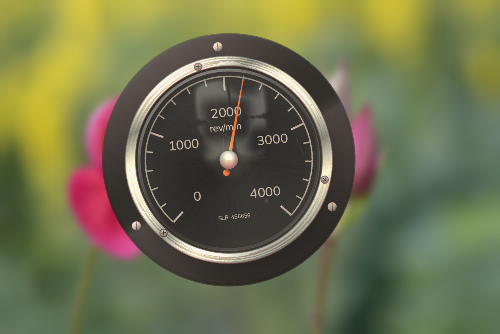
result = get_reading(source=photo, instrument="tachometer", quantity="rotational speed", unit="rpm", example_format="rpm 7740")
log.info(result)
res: rpm 2200
